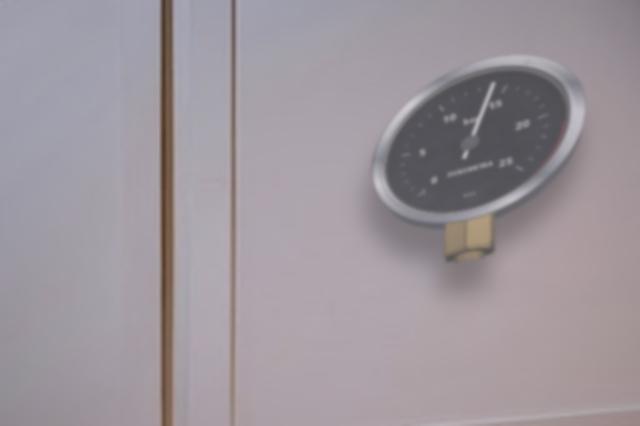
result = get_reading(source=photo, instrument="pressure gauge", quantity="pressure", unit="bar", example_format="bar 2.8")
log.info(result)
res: bar 14
